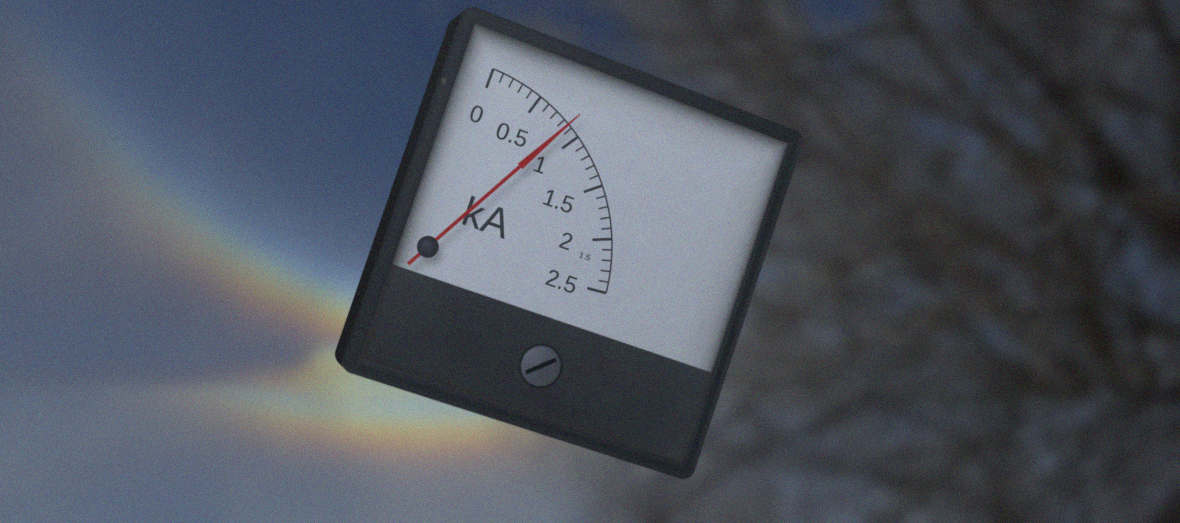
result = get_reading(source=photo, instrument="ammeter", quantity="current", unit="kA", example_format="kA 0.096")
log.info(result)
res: kA 0.85
